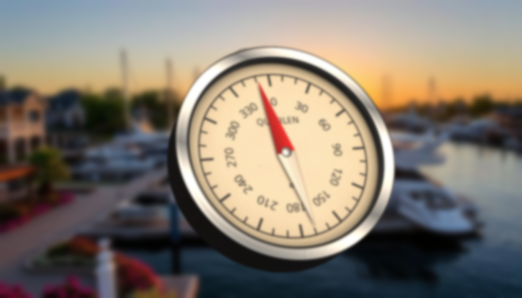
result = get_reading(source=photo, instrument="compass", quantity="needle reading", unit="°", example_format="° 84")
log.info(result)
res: ° 350
